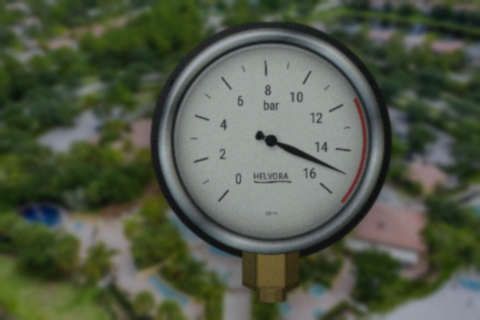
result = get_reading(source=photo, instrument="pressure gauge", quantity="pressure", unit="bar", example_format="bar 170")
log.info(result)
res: bar 15
